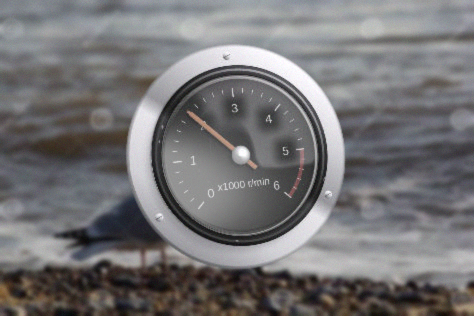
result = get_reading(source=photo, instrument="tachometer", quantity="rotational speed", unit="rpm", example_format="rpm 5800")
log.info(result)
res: rpm 2000
